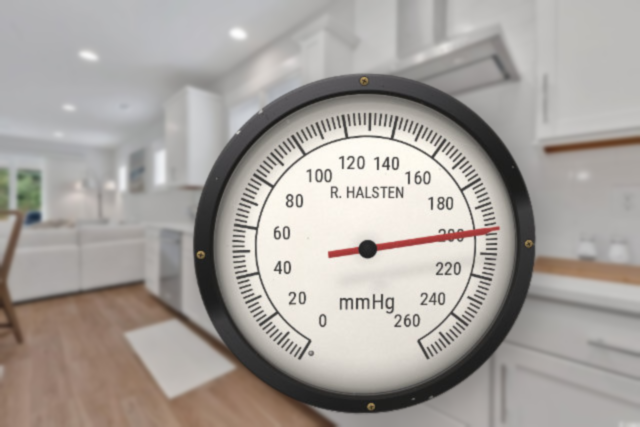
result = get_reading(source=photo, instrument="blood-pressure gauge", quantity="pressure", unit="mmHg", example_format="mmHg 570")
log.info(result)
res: mmHg 200
